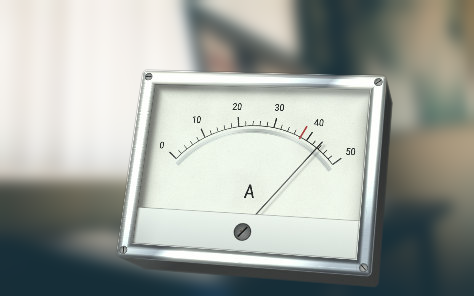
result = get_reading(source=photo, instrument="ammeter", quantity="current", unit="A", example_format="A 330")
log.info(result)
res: A 44
